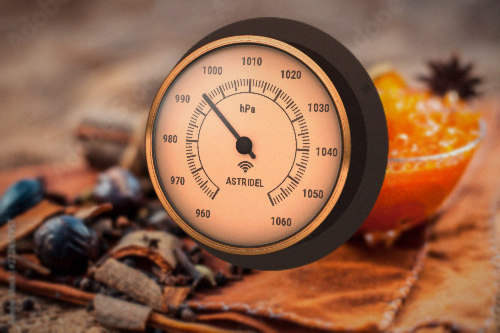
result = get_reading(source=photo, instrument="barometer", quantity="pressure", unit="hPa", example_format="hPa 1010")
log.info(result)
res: hPa 995
